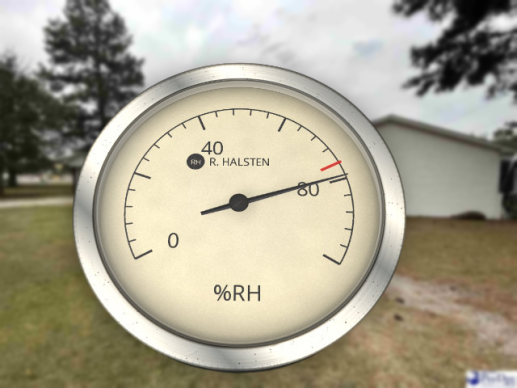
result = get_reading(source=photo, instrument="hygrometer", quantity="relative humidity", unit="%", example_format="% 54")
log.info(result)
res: % 80
